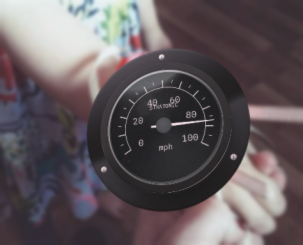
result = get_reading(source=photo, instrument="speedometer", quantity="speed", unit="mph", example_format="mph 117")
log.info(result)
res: mph 87.5
